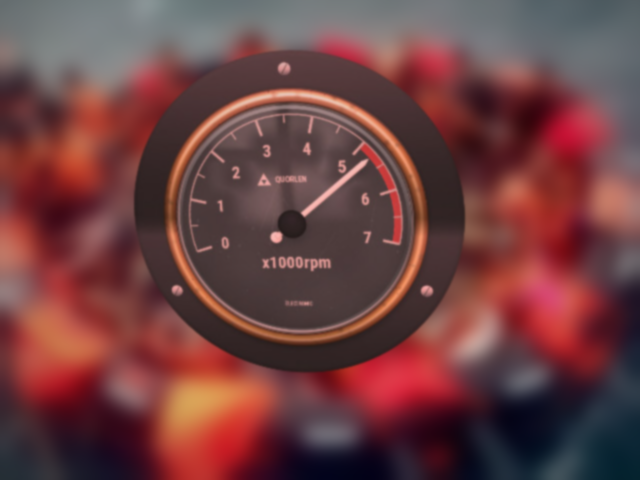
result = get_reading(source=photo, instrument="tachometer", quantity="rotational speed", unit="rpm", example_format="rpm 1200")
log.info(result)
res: rpm 5250
